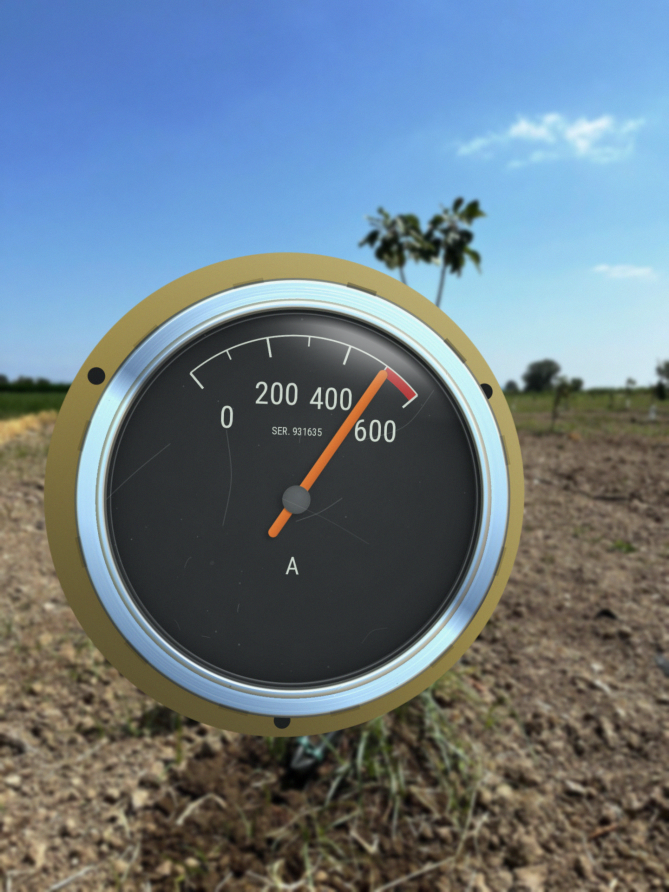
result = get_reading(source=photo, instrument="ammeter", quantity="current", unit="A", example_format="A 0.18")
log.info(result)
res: A 500
